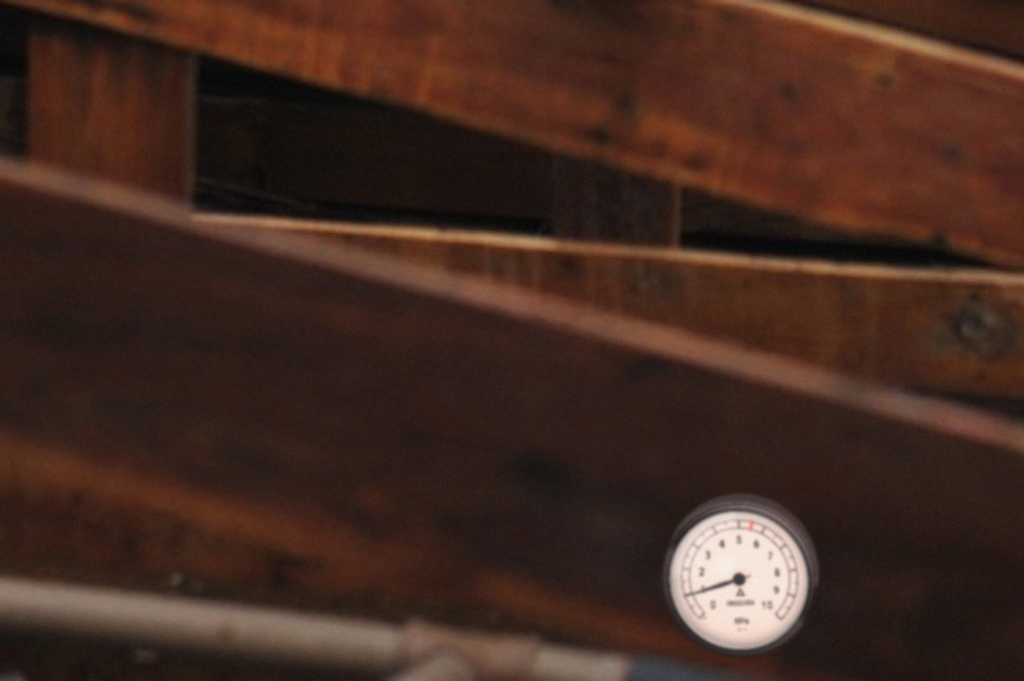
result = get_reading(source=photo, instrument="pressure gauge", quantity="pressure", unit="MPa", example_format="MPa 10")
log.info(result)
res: MPa 1
